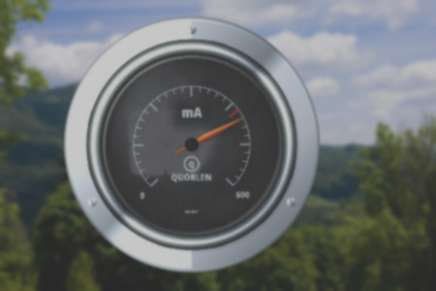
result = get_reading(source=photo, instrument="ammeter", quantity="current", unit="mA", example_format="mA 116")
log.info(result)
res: mA 440
